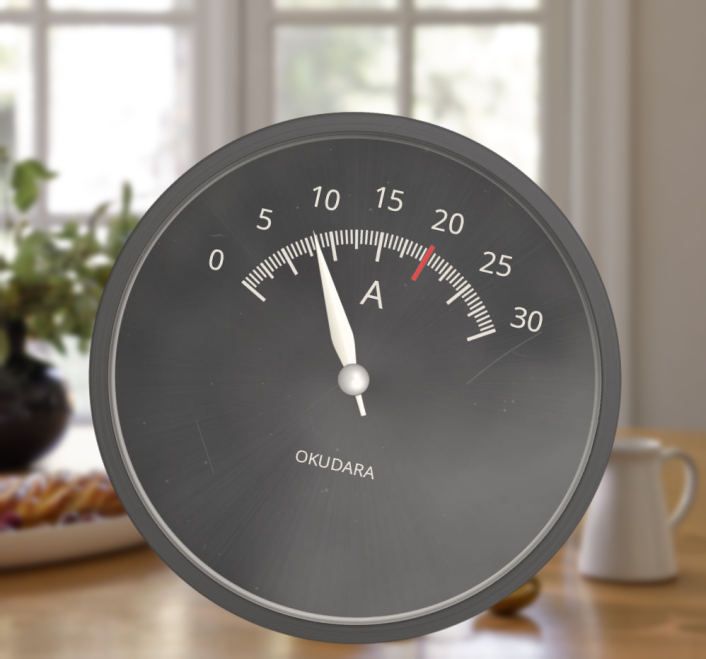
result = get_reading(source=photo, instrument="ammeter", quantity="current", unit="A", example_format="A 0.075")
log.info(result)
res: A 8.5
